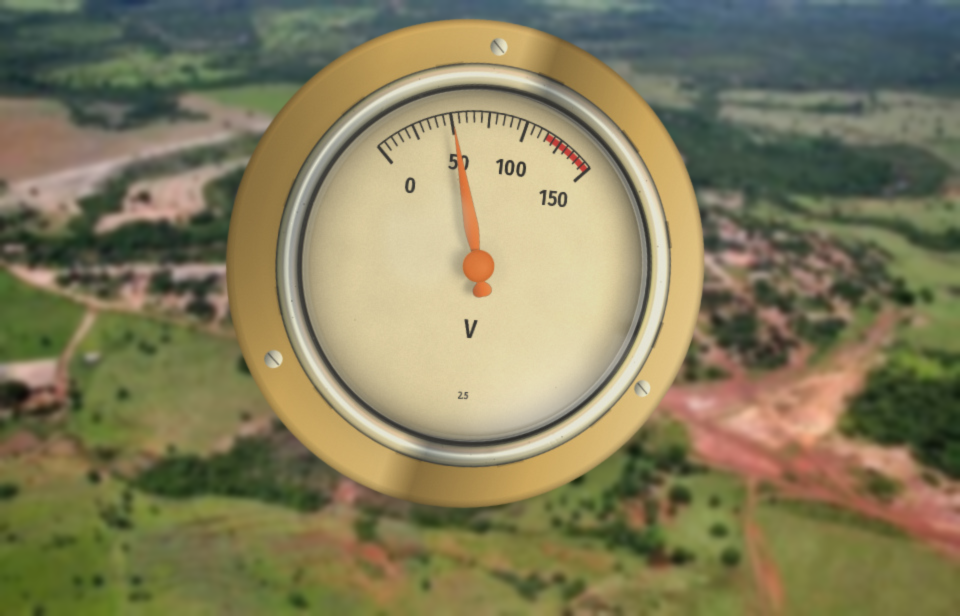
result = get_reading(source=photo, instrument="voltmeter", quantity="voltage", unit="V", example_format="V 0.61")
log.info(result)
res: V 50
